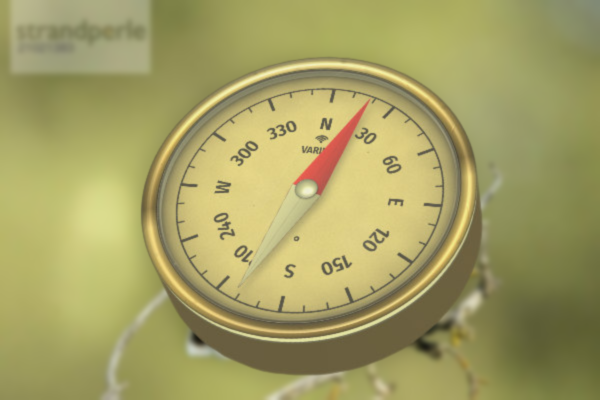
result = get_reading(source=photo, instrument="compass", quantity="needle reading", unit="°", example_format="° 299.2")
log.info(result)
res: ° 20
